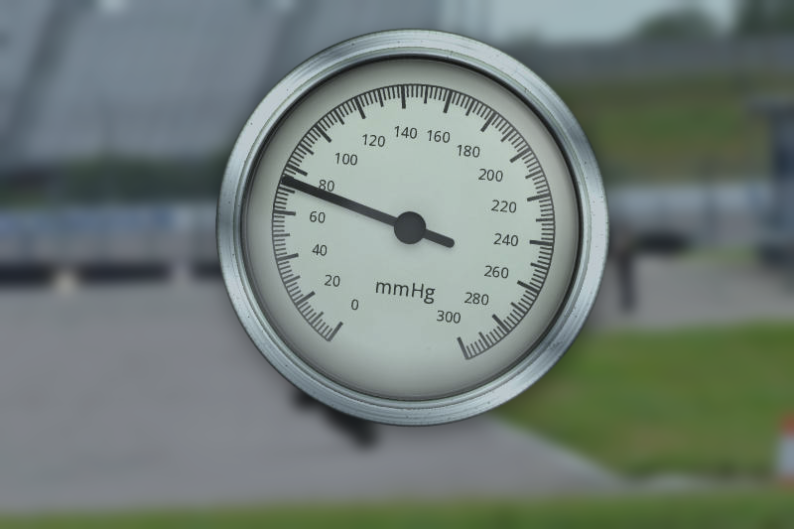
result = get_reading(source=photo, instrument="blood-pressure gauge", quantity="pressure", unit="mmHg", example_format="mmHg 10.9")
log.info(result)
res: mmHg 74
